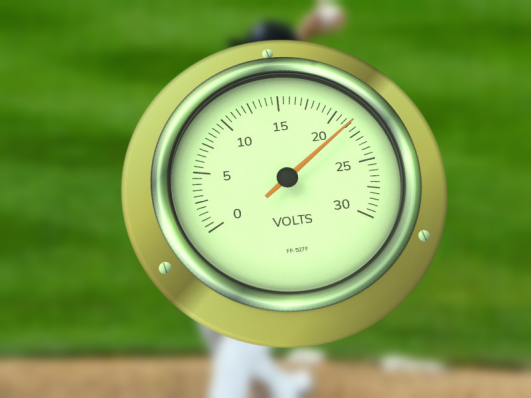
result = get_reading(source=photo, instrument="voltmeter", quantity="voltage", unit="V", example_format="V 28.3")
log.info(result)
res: V 21.5
